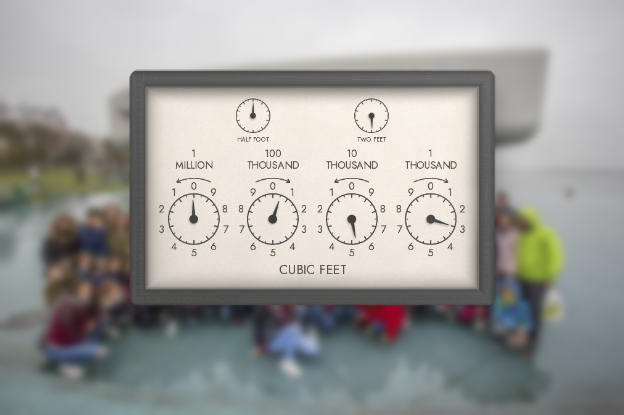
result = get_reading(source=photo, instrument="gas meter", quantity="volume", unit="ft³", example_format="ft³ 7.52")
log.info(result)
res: ft³ 5300
